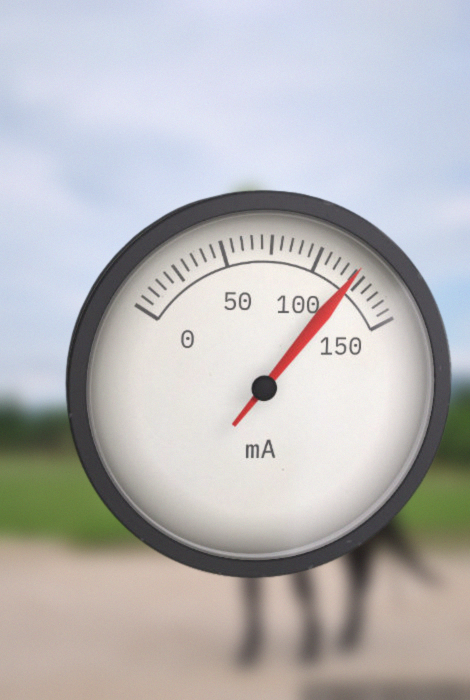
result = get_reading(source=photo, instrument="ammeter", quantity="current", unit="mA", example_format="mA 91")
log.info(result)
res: mA 120
